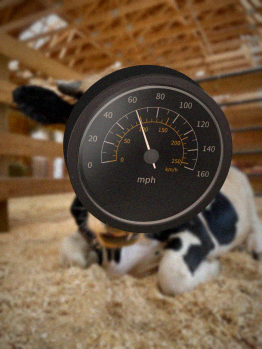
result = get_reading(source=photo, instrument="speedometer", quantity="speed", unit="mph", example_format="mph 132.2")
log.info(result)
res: mph 60
